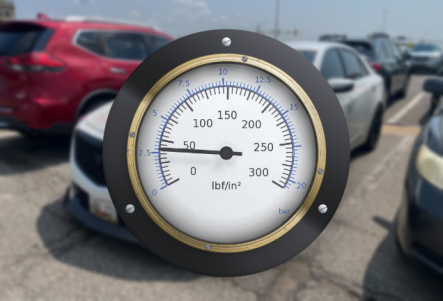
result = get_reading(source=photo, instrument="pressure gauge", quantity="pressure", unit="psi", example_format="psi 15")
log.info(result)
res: psi 40
